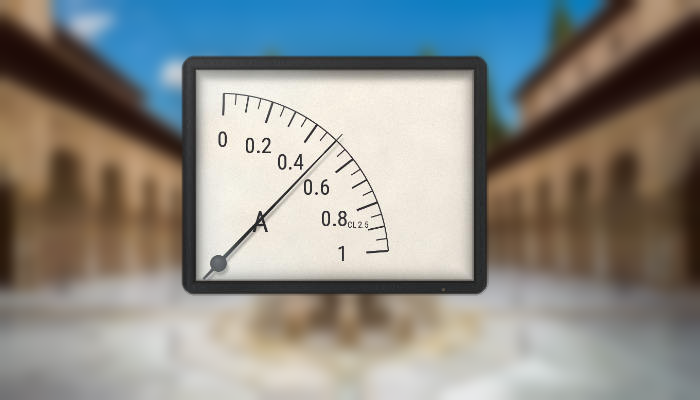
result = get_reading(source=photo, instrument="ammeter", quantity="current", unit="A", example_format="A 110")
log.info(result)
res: A 0.5
